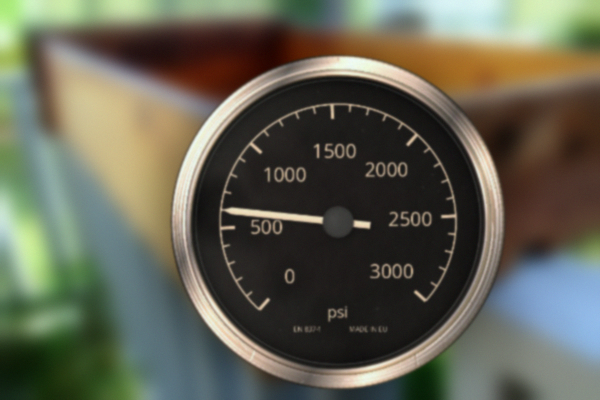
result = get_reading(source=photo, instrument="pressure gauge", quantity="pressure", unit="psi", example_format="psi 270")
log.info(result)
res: psi 600
